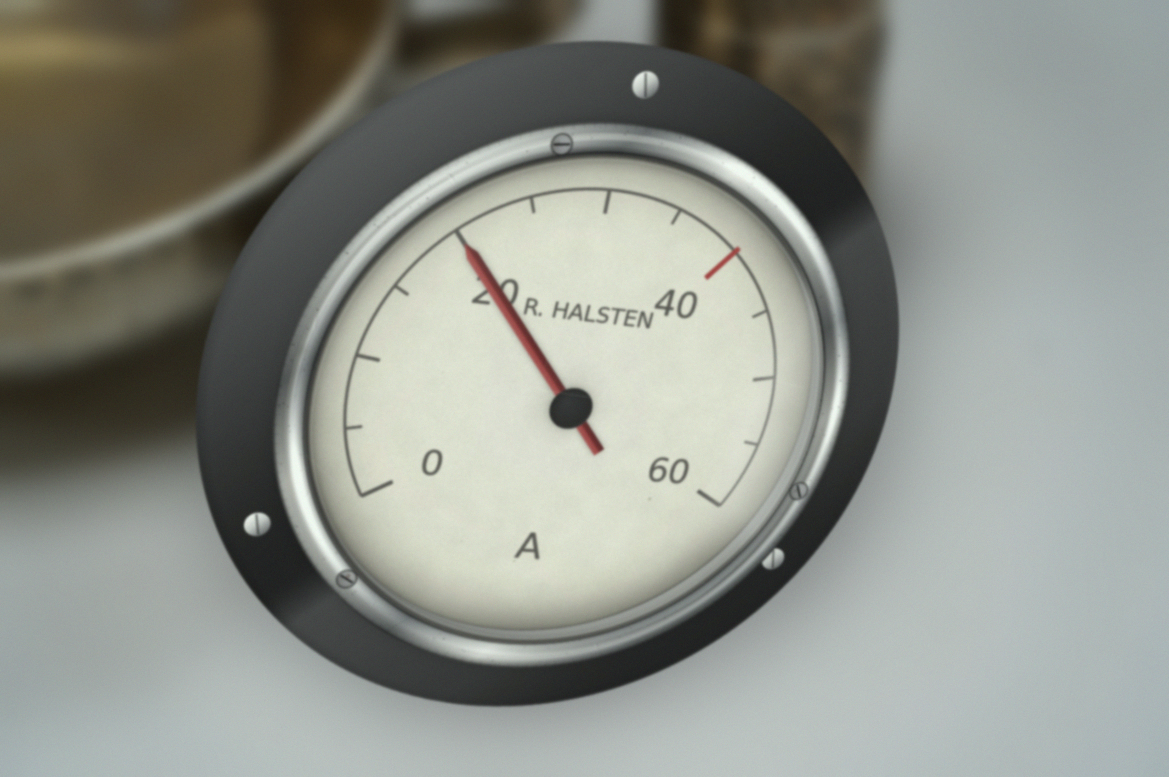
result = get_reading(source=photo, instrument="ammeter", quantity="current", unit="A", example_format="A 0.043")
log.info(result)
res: A 20
